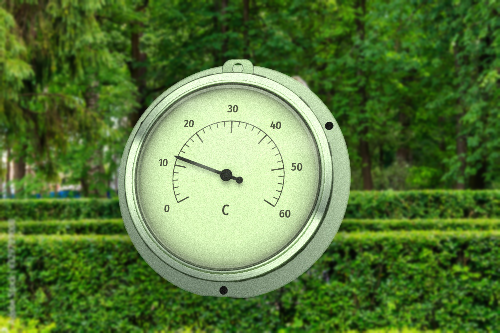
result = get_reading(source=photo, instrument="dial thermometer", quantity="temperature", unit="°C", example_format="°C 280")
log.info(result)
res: °C 12
